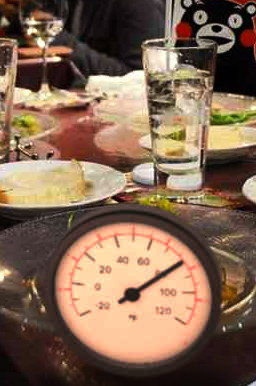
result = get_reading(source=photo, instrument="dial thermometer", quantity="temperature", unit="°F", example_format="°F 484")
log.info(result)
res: °F 80
